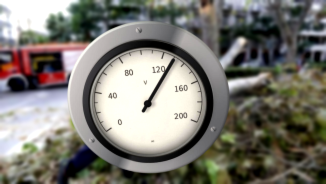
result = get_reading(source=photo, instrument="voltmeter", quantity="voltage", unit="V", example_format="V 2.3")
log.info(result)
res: V 130
